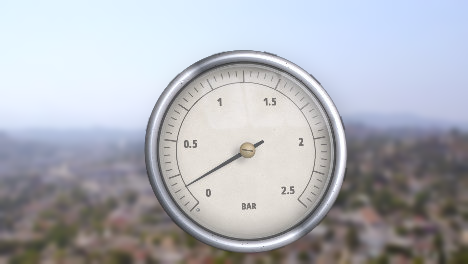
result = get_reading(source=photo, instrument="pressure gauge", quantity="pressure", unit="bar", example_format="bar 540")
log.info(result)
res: bar 0.15
